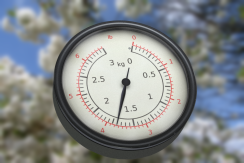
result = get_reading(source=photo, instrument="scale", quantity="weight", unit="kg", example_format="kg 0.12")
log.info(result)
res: kg 1.7
